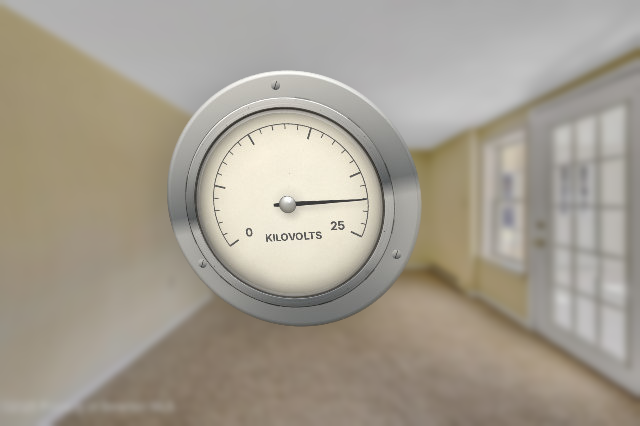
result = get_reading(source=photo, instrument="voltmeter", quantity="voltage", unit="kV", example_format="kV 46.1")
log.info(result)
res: kV 22
